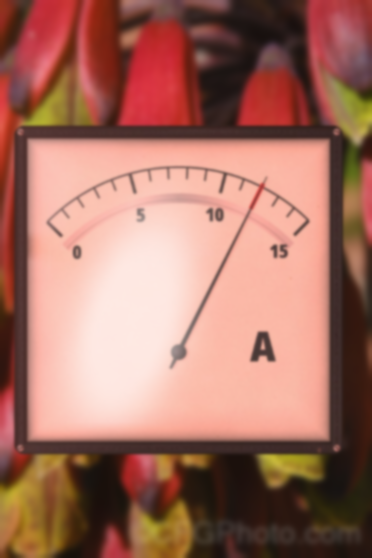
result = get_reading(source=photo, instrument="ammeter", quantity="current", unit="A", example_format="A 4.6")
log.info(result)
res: A 12
